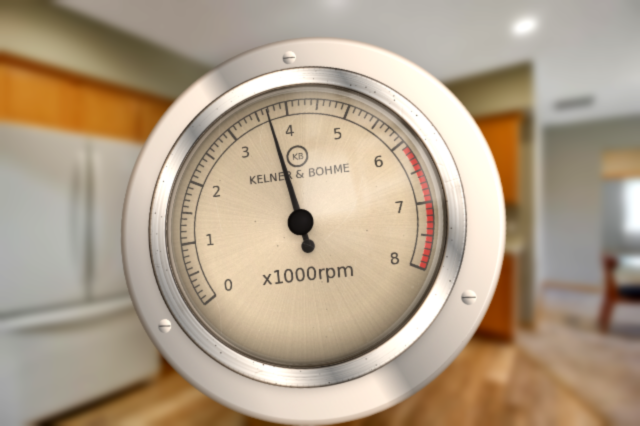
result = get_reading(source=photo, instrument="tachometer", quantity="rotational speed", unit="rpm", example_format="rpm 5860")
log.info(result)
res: rpm 3700
